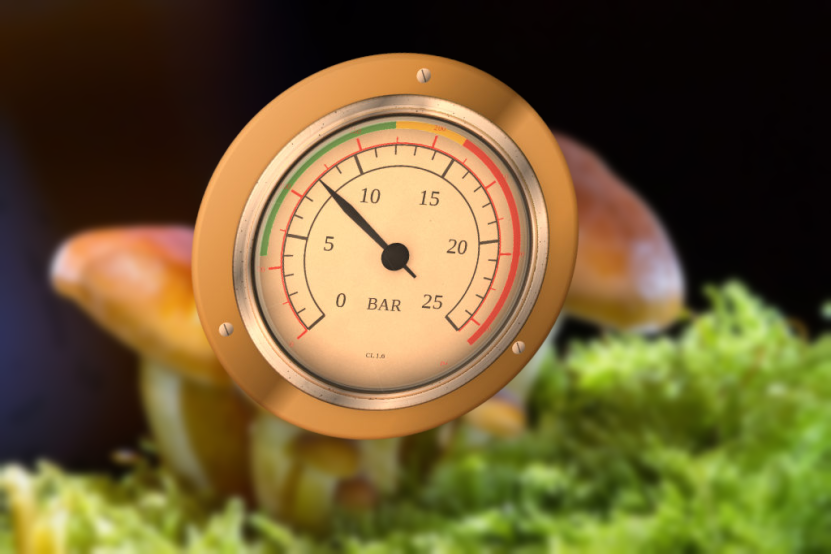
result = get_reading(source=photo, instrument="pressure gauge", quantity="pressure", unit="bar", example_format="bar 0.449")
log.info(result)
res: bar 8
